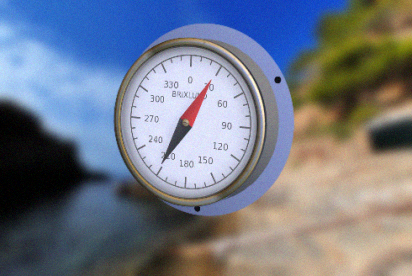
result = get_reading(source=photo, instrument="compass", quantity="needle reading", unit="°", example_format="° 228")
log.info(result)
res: ° 30
